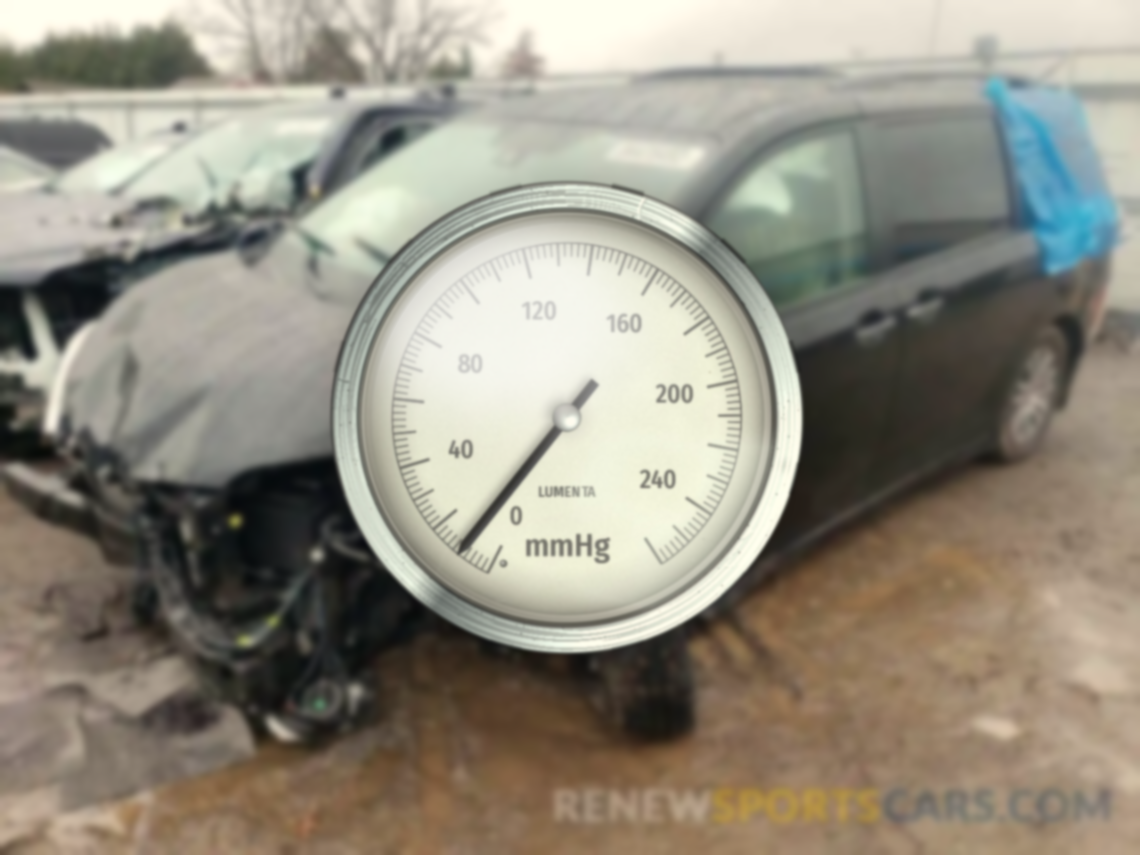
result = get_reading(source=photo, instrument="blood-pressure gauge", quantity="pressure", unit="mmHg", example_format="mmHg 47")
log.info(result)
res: mmHg 10
